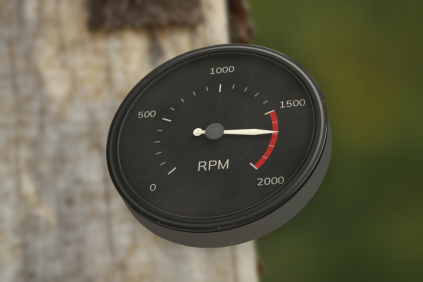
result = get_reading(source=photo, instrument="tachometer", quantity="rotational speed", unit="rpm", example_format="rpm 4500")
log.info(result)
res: rpm 1700
